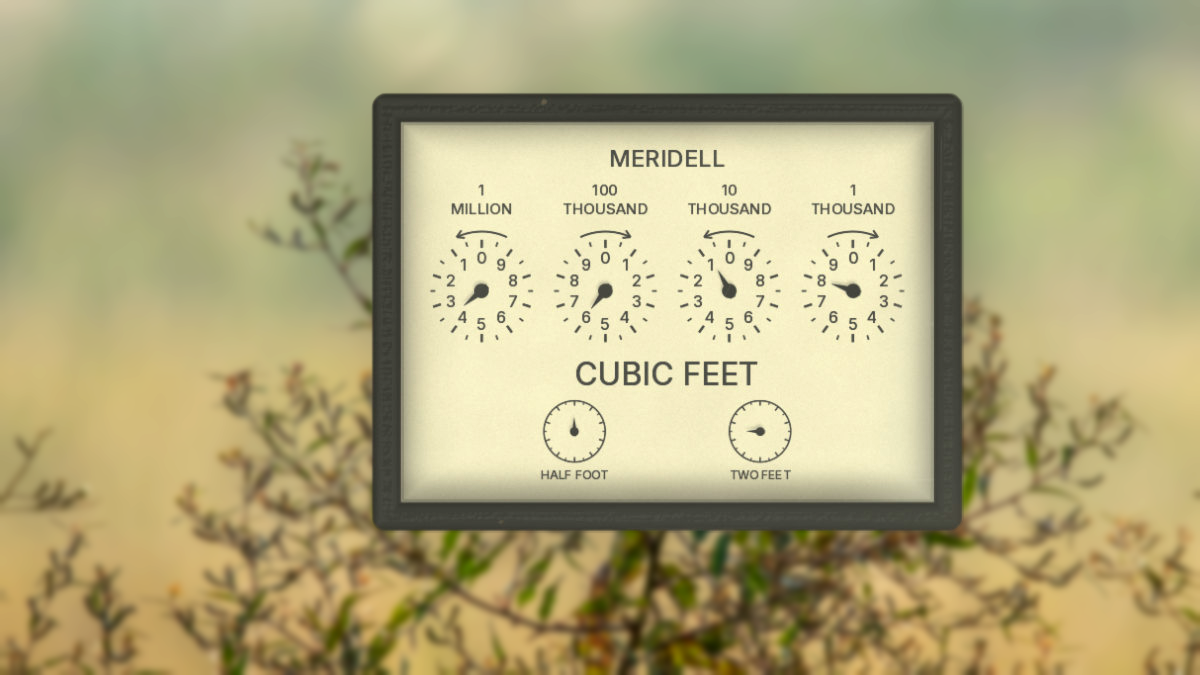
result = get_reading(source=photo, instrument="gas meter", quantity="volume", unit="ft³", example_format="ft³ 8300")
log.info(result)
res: ft³ 360800
